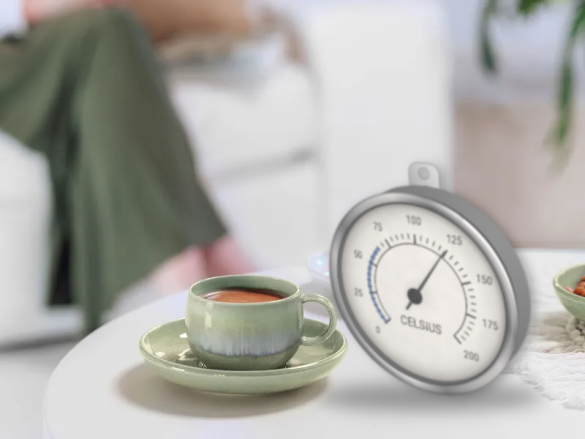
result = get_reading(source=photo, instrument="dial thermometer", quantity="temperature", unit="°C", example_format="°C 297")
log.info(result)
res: °C 125
